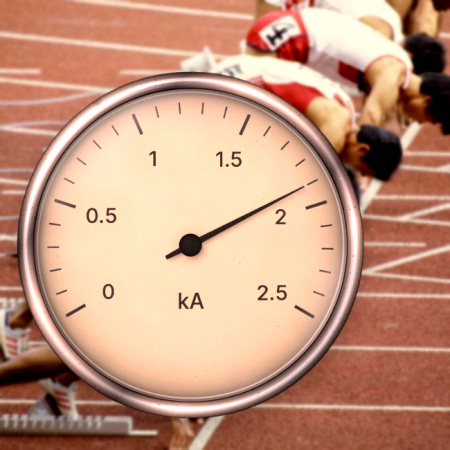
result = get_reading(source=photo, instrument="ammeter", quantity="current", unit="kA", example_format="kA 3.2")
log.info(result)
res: kA 1.9
